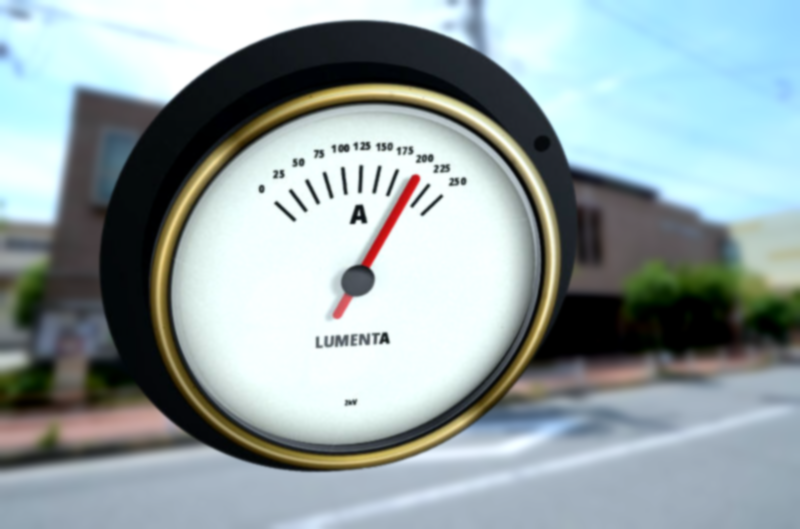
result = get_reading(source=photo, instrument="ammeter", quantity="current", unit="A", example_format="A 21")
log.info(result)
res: A 200
